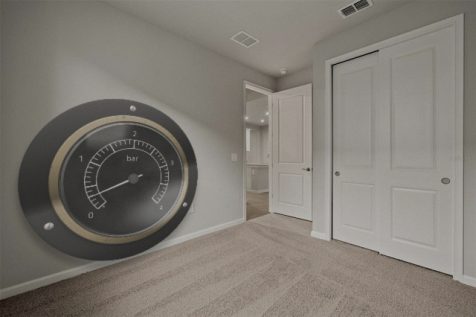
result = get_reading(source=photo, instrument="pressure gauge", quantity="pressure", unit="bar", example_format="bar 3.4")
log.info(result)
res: bar 0.3
